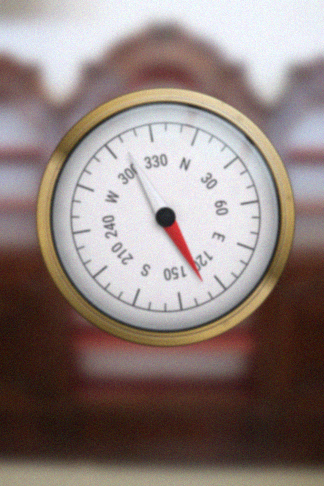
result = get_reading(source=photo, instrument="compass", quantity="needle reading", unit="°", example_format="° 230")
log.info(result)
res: ° 130
